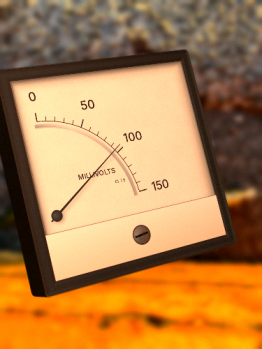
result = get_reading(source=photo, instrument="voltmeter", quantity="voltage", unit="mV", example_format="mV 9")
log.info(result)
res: mV 95
